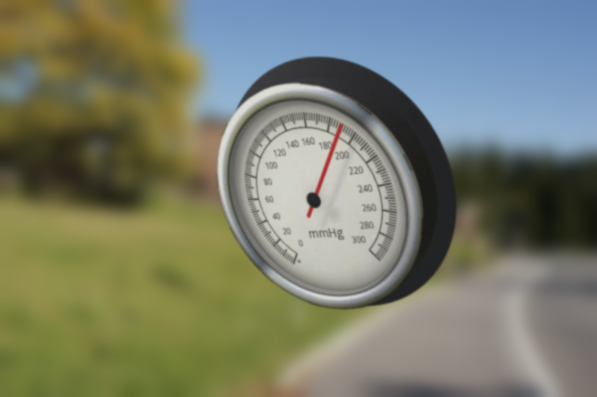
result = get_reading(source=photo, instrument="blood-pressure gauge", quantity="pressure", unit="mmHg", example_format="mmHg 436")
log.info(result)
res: mmHg 190
